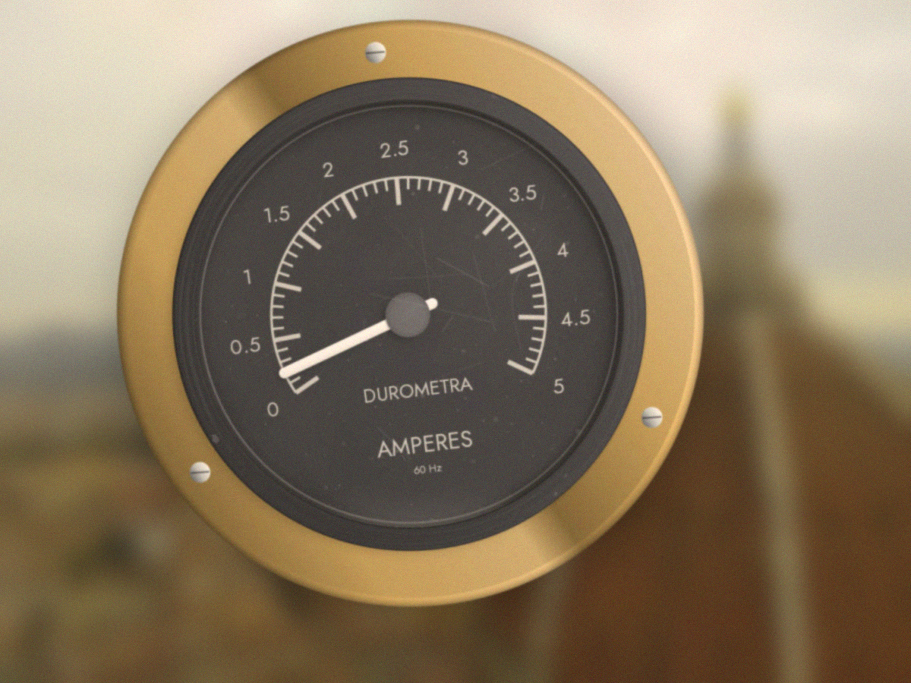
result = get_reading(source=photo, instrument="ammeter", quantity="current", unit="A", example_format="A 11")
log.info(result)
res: A 0.2
